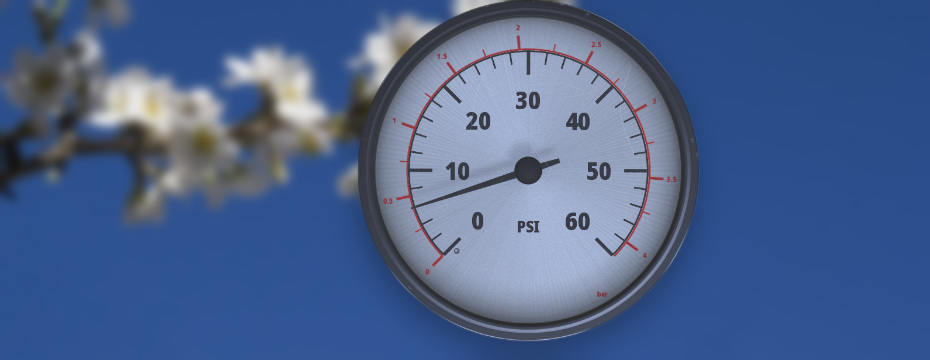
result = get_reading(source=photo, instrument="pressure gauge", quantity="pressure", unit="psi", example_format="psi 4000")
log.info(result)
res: psi 6
